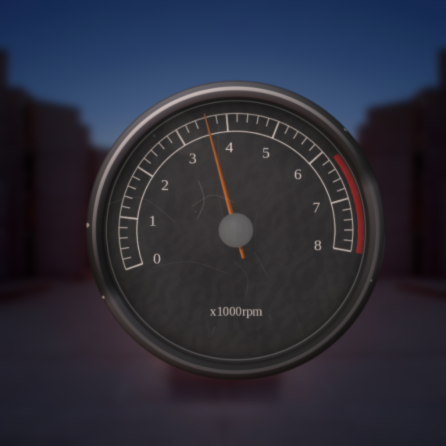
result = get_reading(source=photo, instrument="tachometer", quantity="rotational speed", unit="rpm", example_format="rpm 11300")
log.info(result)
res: rpm 3600
